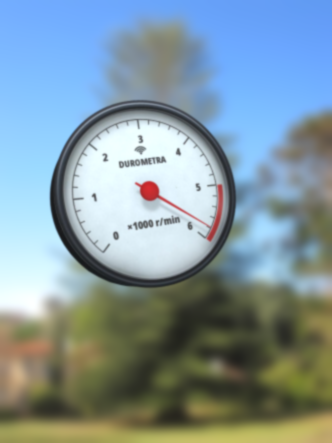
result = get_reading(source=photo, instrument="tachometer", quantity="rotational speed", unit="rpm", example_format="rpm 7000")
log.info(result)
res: rpm 5800
